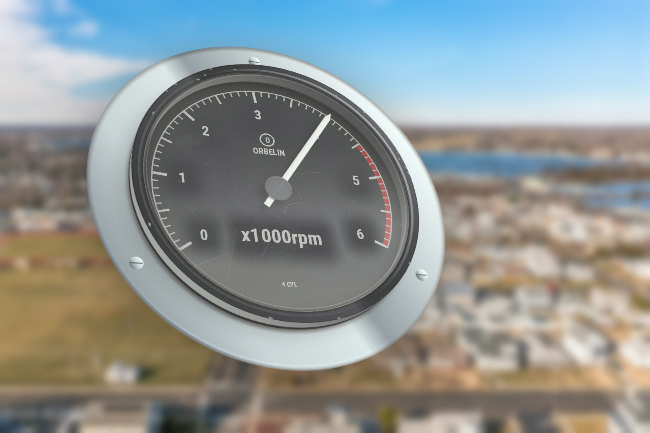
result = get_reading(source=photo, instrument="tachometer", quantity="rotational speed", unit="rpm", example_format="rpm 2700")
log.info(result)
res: rpm 4000
